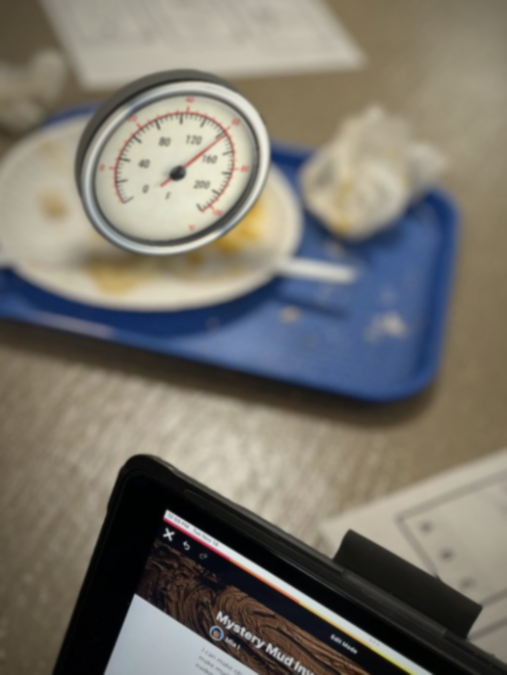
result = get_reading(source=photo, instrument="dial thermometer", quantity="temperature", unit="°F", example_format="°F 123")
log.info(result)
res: °F 140
